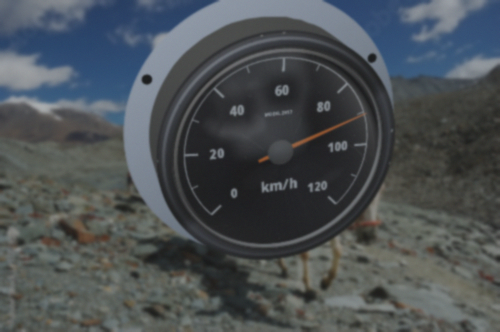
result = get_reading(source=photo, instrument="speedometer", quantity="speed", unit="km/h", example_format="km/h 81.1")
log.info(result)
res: km/h 90
